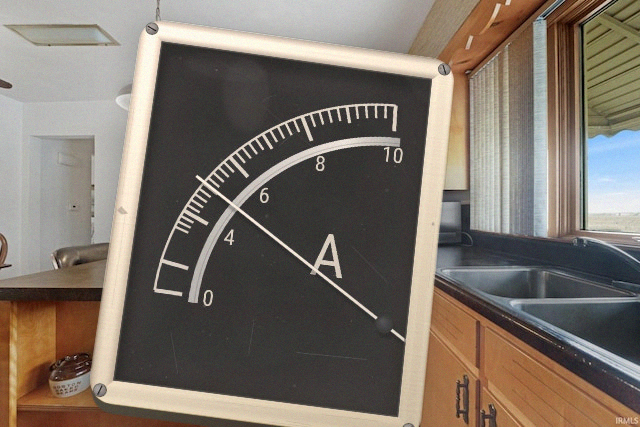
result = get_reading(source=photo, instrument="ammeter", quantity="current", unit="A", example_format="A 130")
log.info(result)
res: A 5
